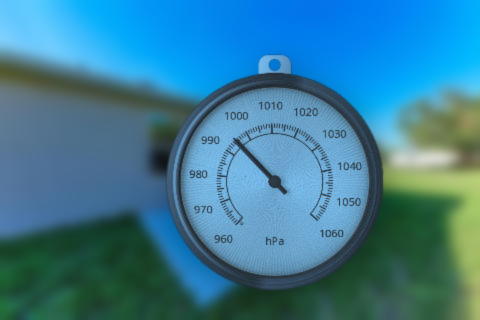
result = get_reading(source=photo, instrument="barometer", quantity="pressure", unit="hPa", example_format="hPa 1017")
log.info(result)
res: hPa 995
